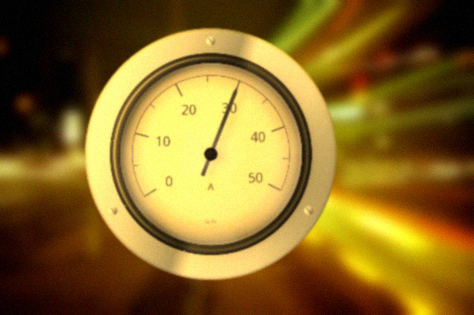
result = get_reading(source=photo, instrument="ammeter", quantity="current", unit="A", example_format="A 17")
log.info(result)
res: A 30
